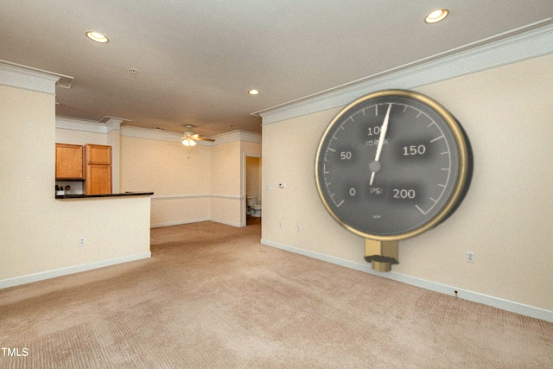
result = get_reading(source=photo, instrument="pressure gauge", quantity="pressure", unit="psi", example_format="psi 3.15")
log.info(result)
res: psi 110
